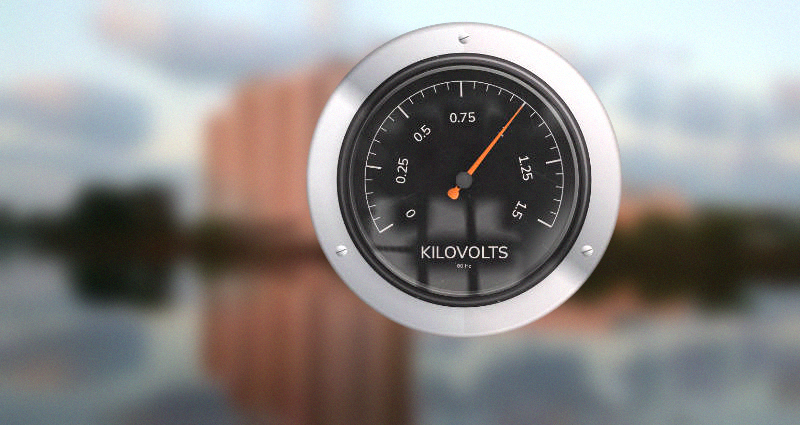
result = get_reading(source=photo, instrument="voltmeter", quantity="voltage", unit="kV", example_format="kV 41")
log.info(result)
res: kV 1
